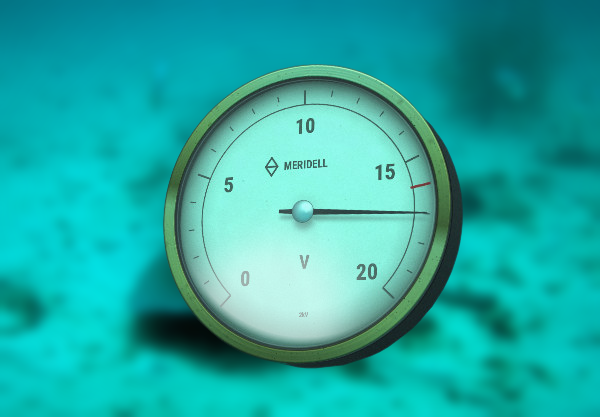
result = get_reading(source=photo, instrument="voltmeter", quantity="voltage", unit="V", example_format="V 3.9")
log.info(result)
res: V 17
